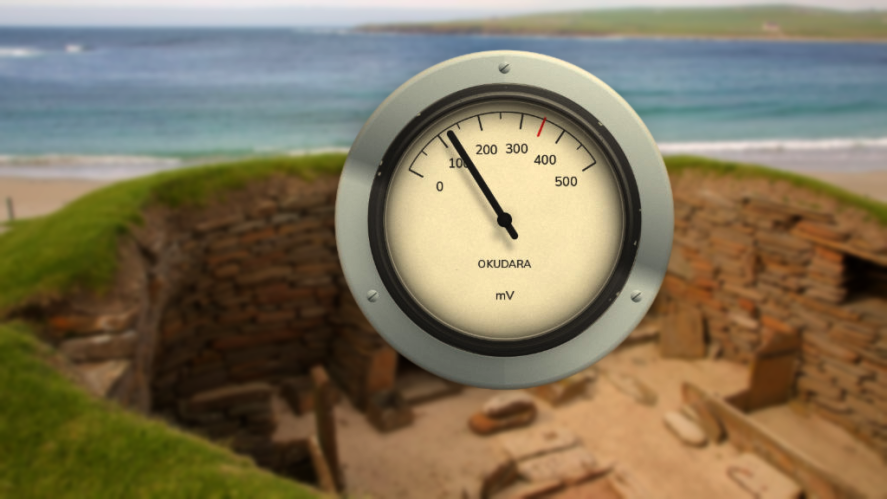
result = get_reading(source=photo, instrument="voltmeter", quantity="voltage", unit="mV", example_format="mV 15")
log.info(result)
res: mV 125
